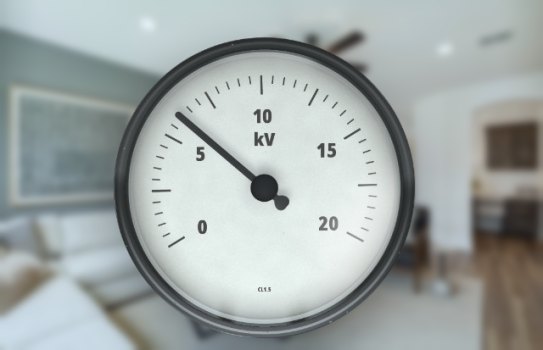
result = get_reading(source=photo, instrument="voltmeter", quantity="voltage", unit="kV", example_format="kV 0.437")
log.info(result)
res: kV 6
